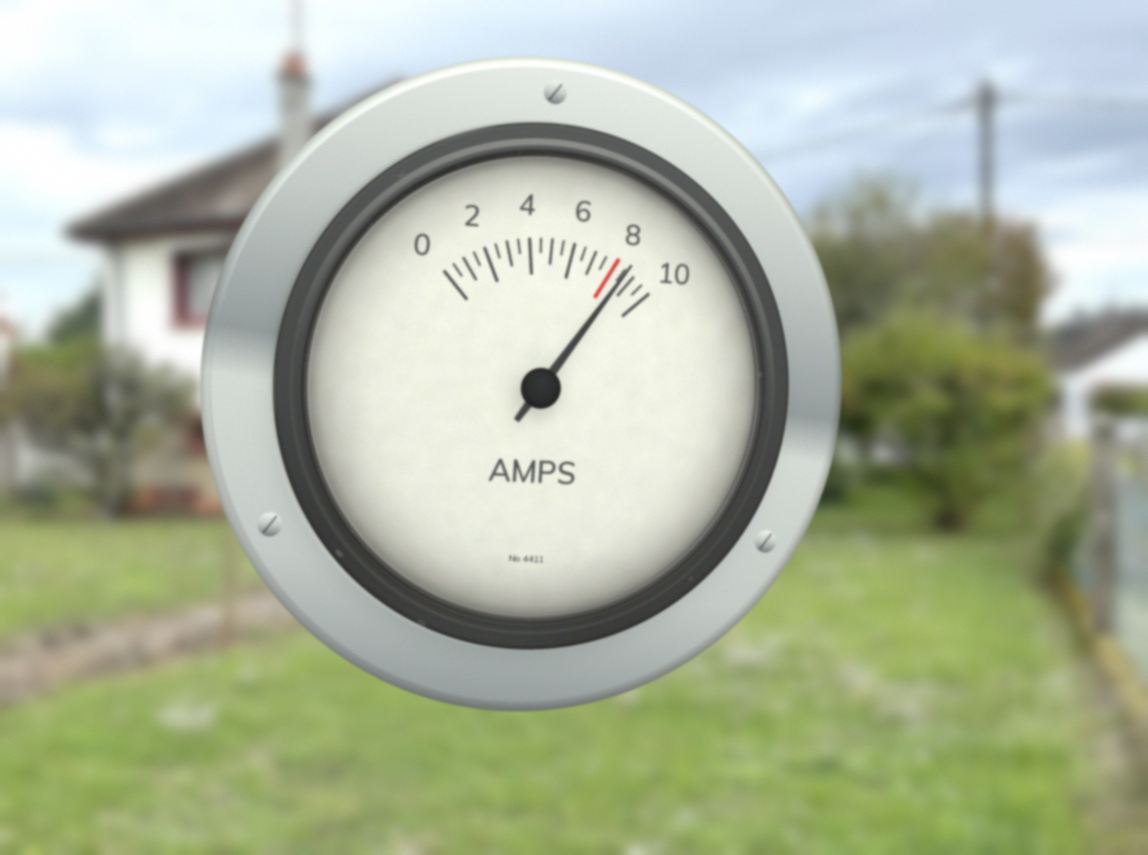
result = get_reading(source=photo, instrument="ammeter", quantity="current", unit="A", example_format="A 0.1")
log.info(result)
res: A 8.5
